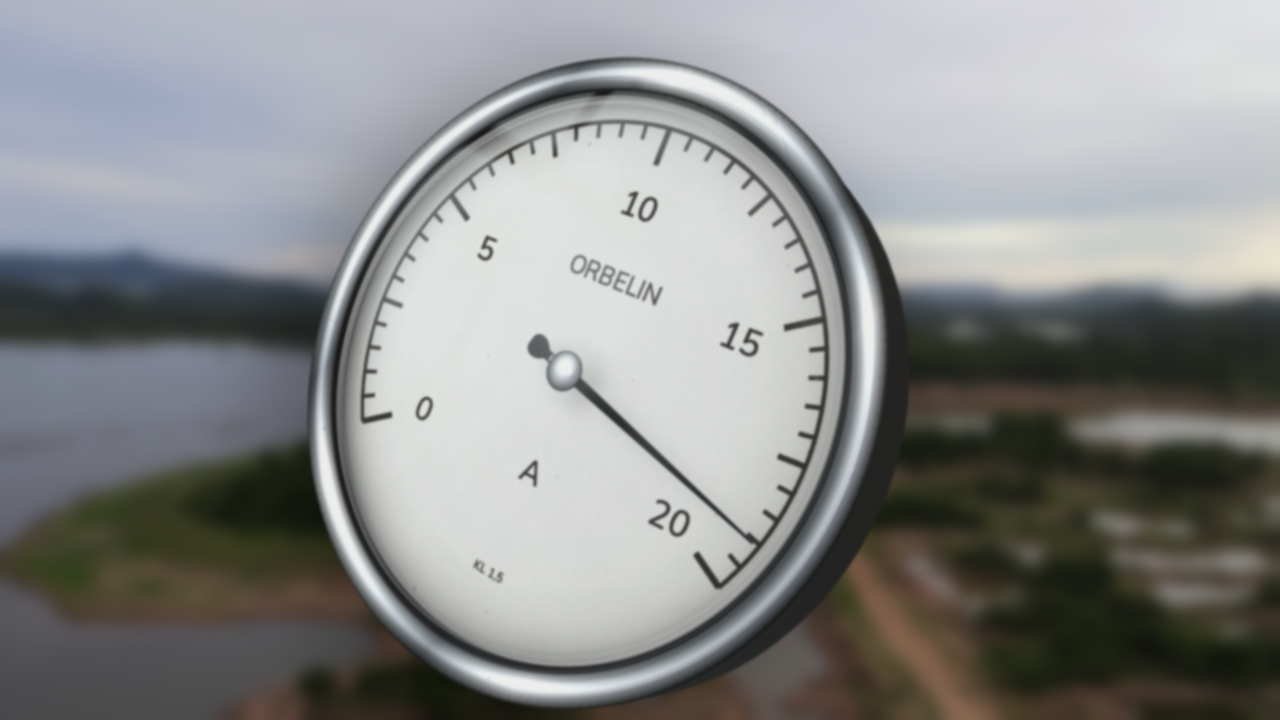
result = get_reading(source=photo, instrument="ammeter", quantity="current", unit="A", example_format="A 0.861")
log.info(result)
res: A 19
